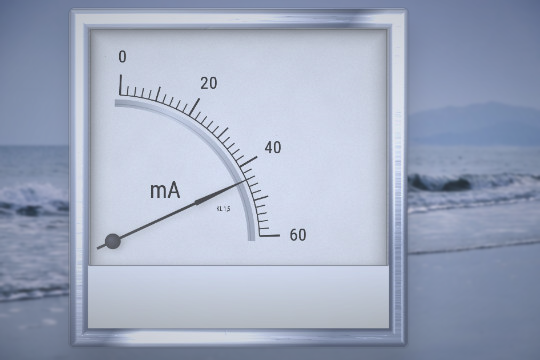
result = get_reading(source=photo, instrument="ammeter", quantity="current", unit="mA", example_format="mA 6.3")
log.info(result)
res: mA 44
